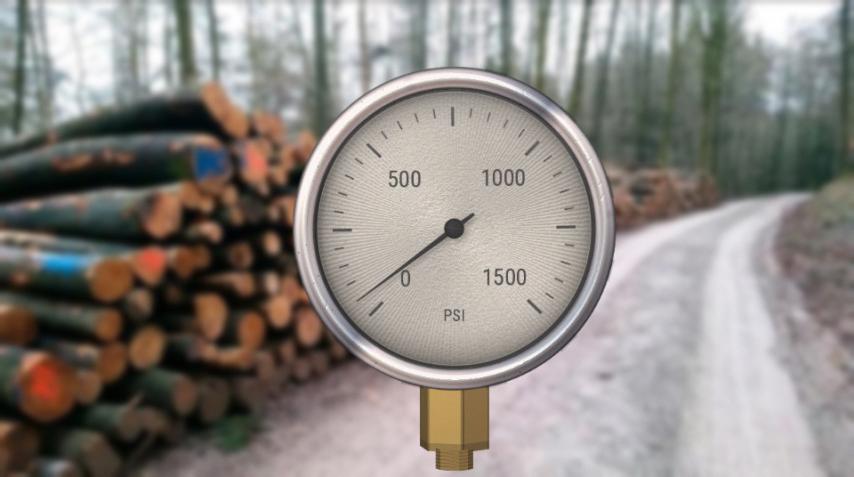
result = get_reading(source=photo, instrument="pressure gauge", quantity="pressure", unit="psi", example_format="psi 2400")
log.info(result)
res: psi 50
